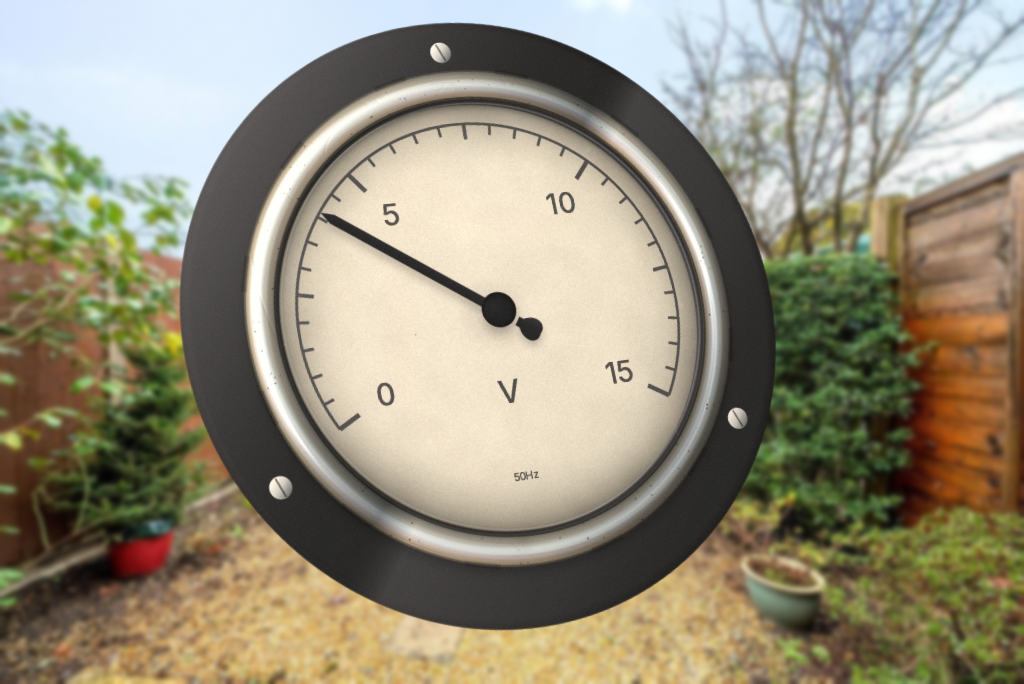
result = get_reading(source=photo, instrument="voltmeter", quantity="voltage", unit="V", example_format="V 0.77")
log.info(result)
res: V 4
